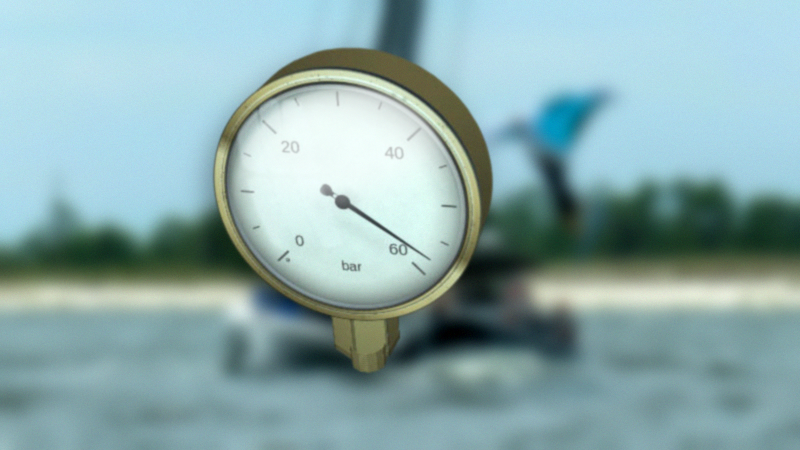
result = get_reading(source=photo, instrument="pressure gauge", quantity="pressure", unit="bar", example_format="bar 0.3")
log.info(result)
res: bar 57.5
